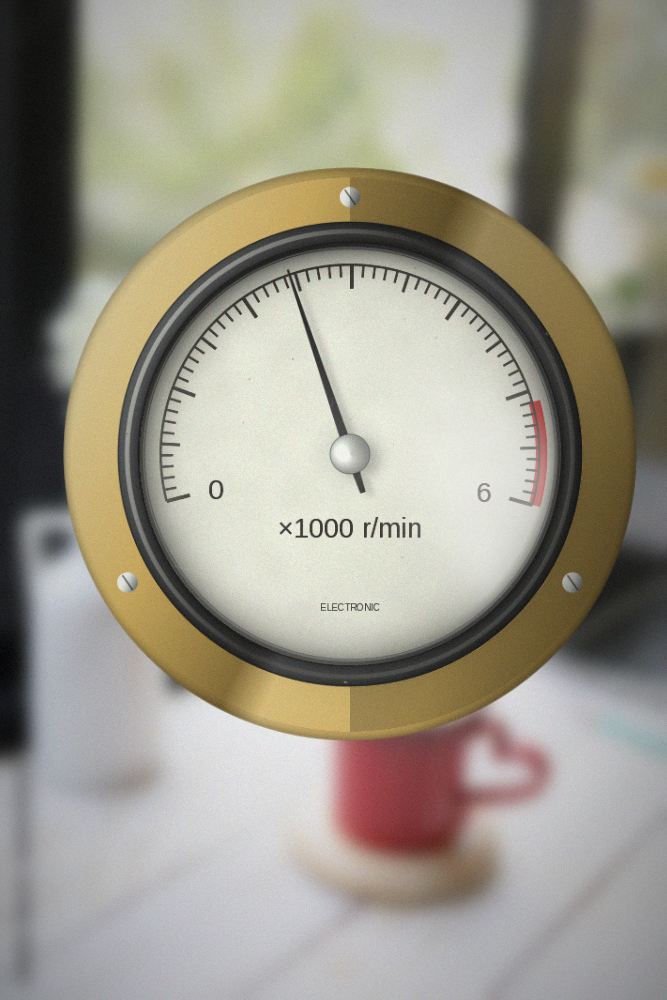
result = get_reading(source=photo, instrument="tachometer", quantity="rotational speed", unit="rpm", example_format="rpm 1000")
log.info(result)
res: rpm 2450
